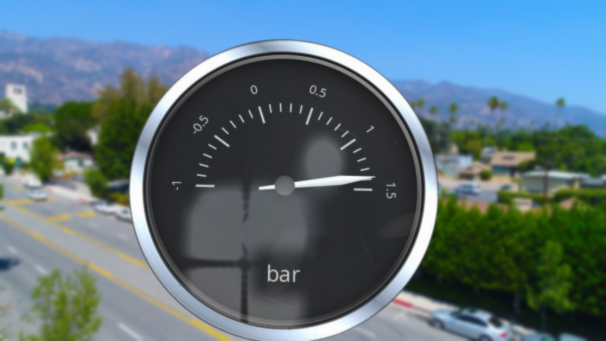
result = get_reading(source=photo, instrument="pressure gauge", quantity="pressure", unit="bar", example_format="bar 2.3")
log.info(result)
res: bar 1.4
